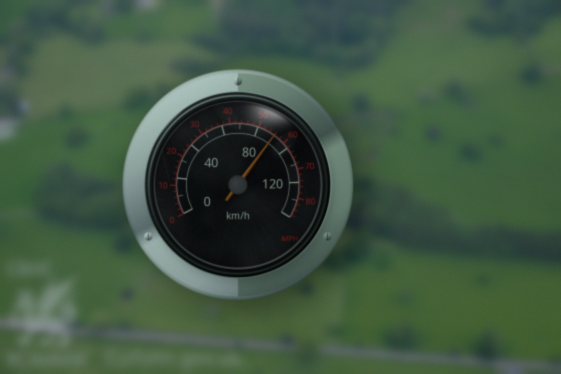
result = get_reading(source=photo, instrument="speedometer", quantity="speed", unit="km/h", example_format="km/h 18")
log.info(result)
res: km/h 90
